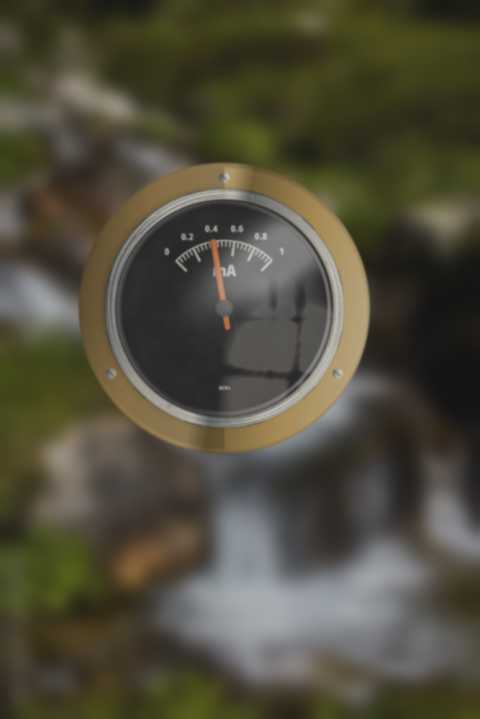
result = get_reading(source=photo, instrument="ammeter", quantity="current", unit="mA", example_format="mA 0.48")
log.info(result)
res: mA 0.4
